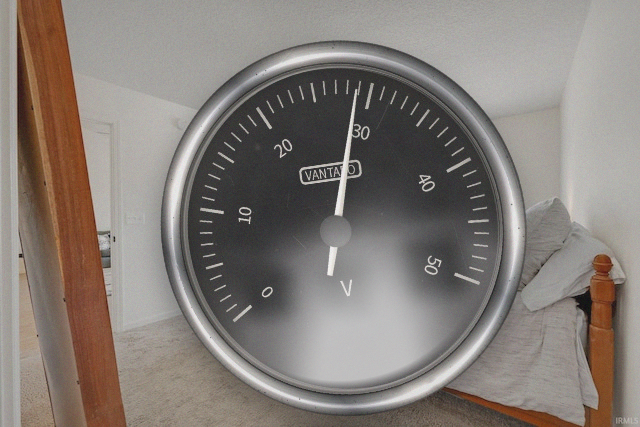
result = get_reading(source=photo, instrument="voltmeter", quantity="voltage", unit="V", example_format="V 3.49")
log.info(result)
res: V 29
